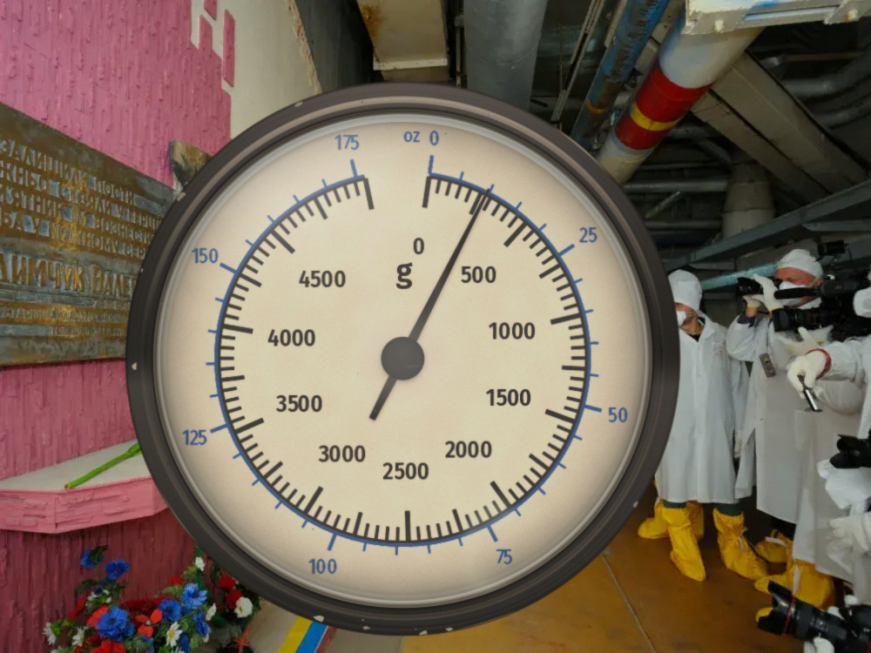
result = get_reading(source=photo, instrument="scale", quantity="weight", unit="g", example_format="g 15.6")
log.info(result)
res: g 275
